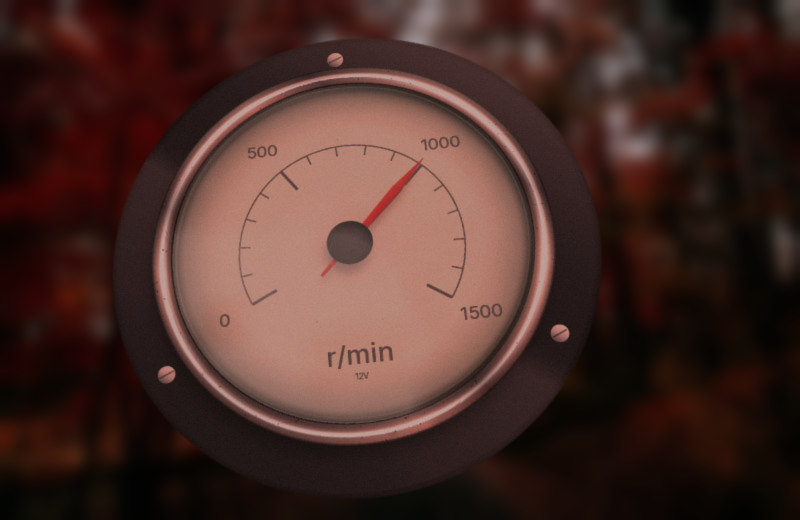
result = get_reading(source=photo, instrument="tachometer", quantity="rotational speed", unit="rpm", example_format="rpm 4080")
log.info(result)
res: rpm 1000
